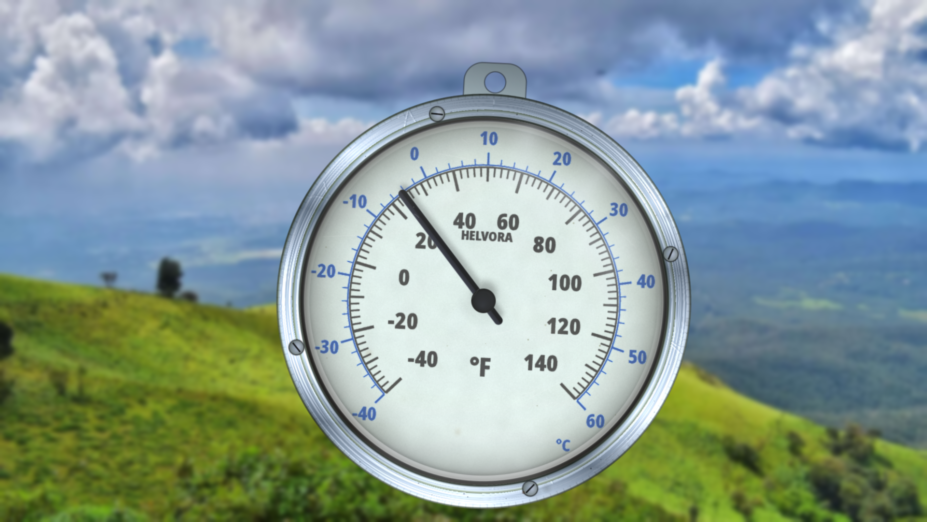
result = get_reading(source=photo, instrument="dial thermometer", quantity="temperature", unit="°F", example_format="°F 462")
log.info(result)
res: °F 24
